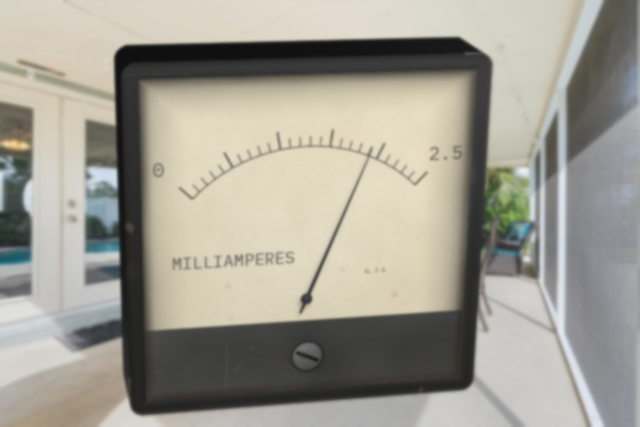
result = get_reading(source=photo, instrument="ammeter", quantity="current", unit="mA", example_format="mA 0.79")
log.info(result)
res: mA 1.9
